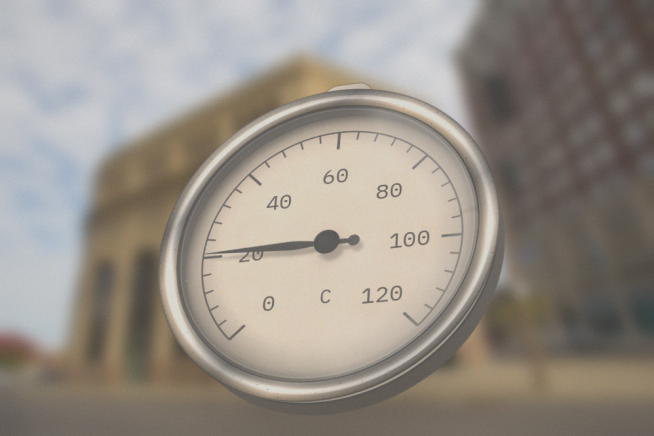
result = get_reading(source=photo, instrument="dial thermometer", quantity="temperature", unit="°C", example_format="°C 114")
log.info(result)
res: °C 20
